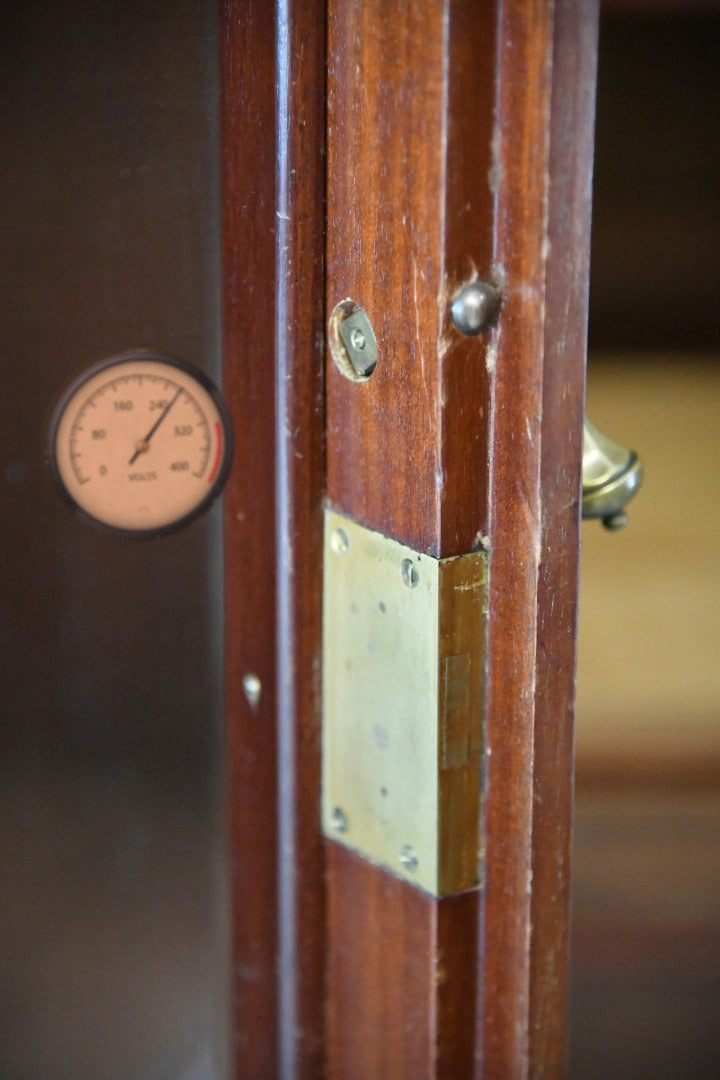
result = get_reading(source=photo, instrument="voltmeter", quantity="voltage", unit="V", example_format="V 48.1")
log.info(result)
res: V 260
